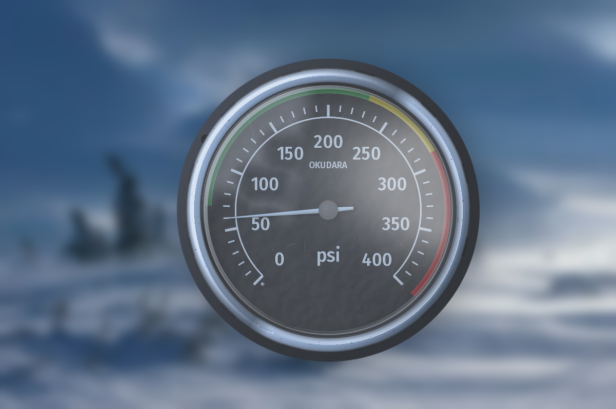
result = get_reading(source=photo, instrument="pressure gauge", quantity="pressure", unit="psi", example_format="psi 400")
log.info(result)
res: psi 60
